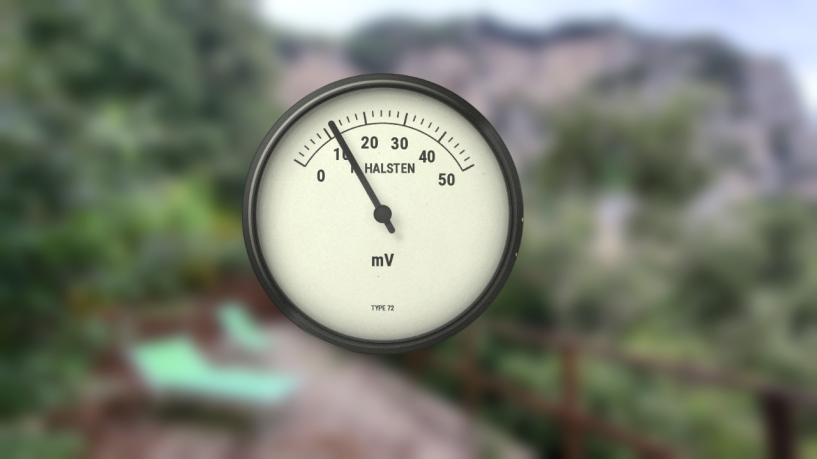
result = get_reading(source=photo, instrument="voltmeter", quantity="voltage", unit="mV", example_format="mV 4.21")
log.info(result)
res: mV 12
